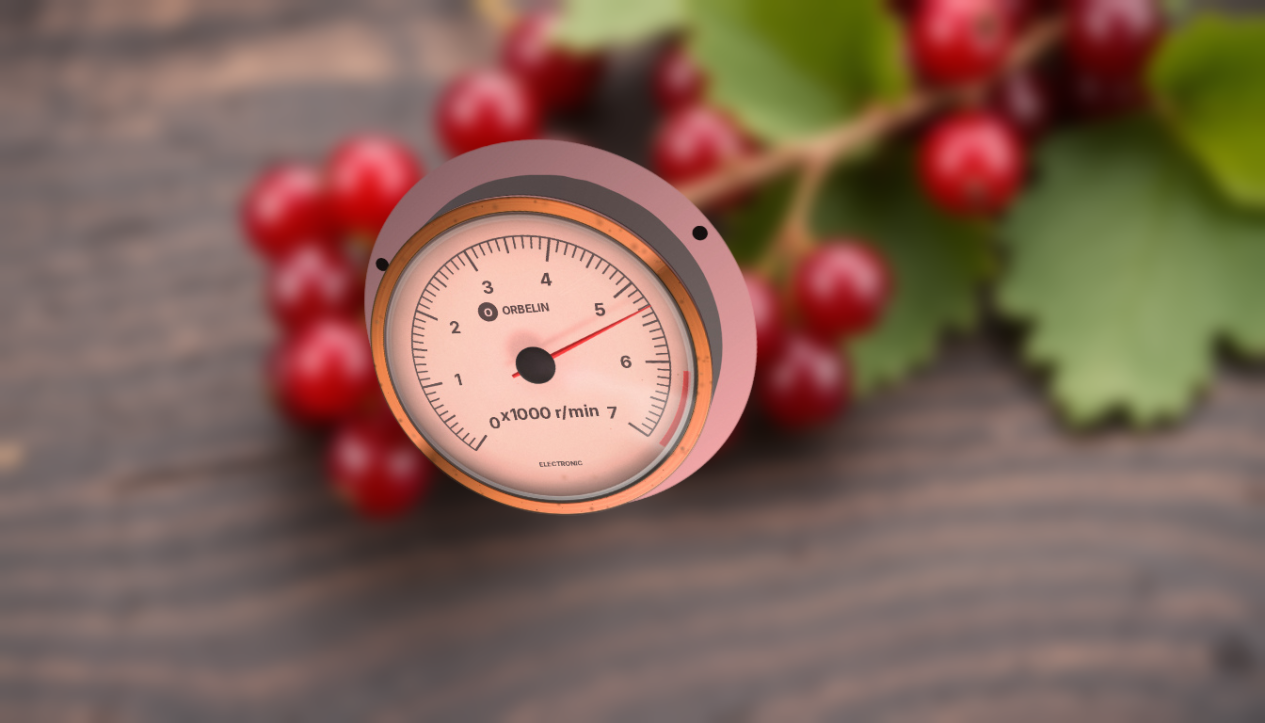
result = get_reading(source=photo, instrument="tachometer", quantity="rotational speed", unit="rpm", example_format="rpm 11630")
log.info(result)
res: rpm 5300
